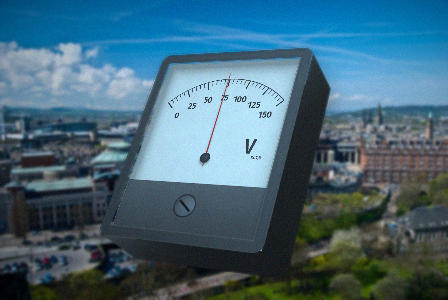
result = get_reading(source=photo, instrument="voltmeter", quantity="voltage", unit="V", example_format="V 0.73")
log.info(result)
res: V 75
